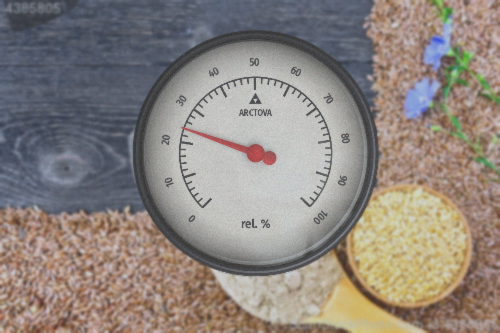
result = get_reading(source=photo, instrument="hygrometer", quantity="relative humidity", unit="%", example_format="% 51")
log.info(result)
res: % 24
